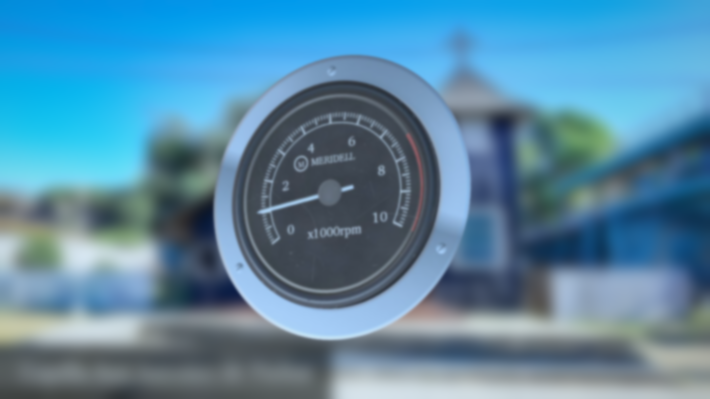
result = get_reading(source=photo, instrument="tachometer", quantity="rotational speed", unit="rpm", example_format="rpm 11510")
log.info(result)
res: rpm 1000
